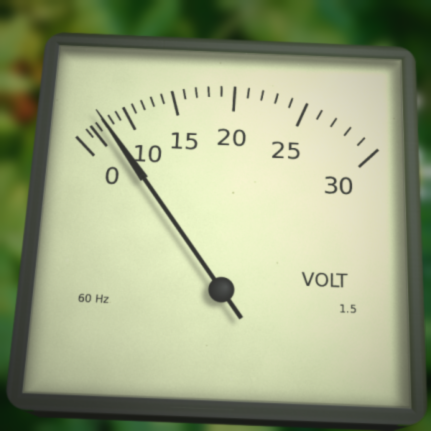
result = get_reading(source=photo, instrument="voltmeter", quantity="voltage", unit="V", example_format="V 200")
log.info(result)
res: V 7
